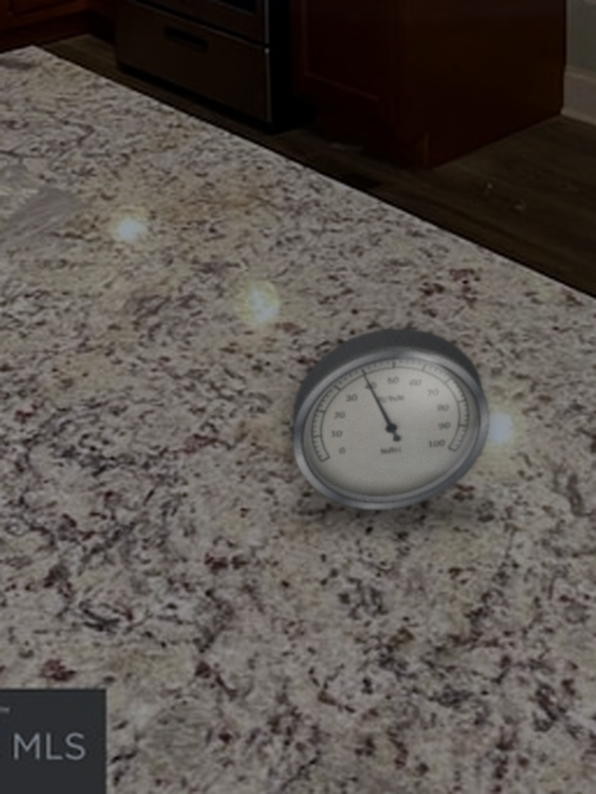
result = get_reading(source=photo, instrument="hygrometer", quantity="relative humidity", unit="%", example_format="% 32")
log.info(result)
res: % 40
